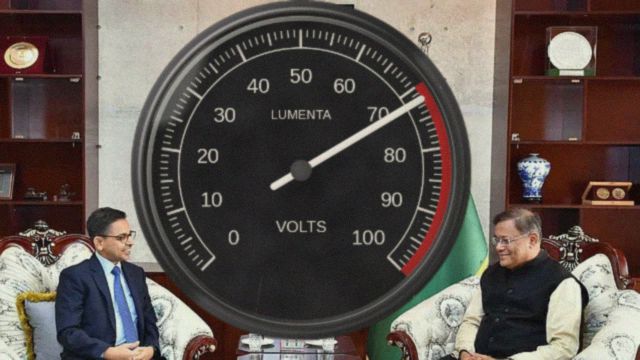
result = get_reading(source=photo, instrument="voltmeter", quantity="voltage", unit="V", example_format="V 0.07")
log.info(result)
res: V 72
